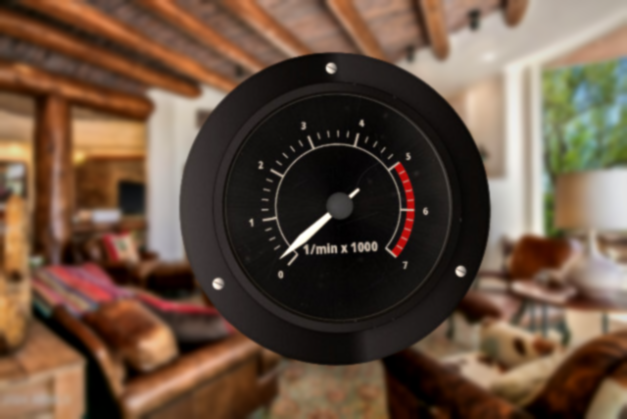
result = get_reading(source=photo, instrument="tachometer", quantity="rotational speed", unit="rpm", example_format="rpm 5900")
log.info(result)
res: rpm 200
